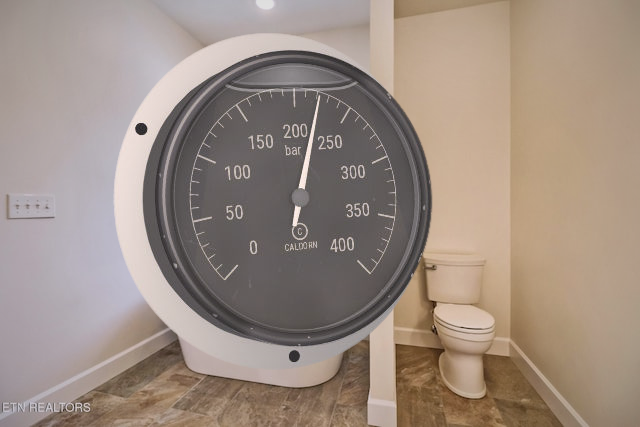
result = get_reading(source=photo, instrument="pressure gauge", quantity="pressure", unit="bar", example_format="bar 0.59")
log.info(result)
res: bar 220
